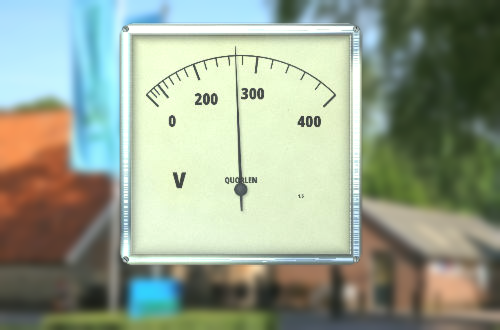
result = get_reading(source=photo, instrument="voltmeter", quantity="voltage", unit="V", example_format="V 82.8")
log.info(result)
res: V 270
